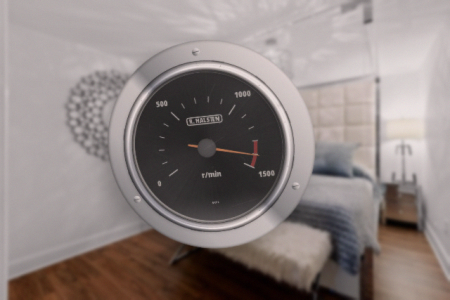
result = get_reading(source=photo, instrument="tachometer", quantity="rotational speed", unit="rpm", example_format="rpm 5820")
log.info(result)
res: rpm 1400
